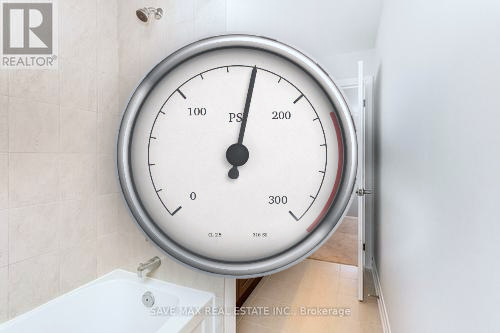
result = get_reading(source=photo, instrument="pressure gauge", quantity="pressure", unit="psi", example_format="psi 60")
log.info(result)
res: psi 160
